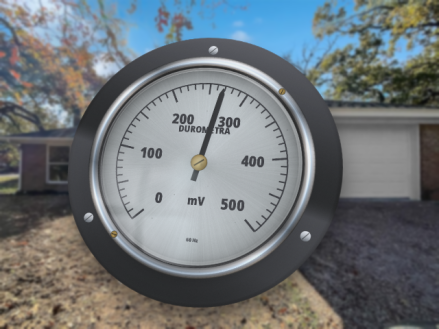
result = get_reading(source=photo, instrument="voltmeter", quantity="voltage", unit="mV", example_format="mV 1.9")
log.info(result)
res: mV 270
